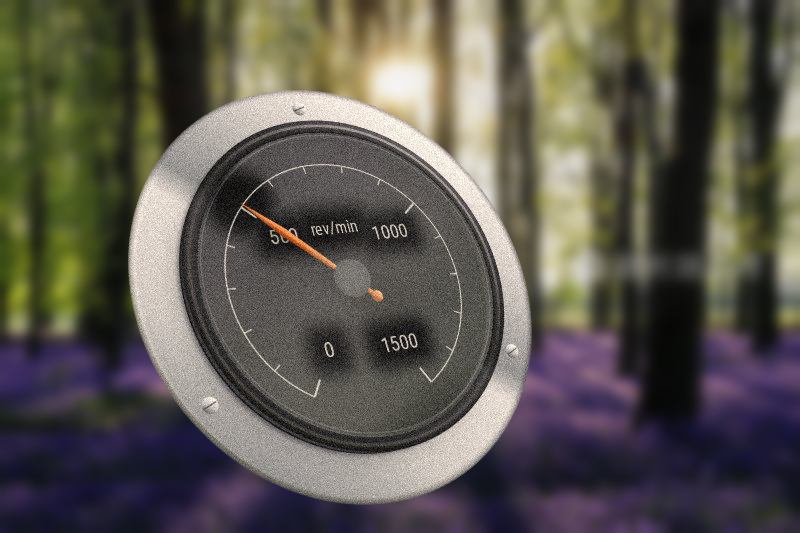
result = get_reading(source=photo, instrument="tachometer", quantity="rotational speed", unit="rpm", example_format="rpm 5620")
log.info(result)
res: rpm 500
